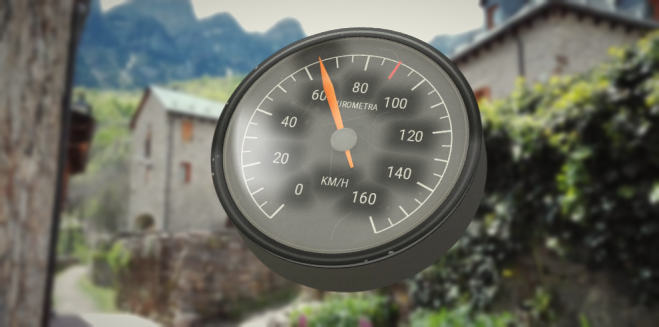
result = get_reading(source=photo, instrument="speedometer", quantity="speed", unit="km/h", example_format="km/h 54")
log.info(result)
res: km/h 65
